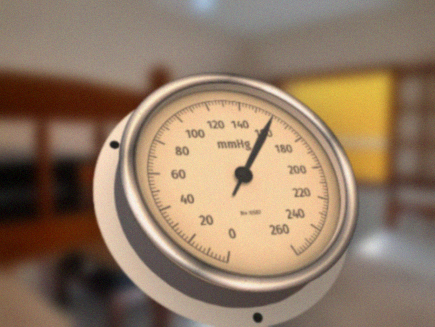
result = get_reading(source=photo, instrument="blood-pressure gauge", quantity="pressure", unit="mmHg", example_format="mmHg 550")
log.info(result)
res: mmHg 160
